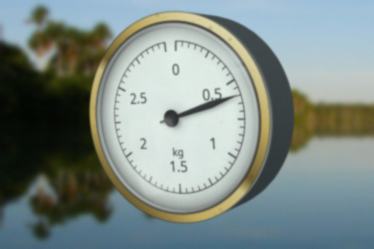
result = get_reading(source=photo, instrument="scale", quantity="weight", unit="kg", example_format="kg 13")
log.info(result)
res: kg 0.6
